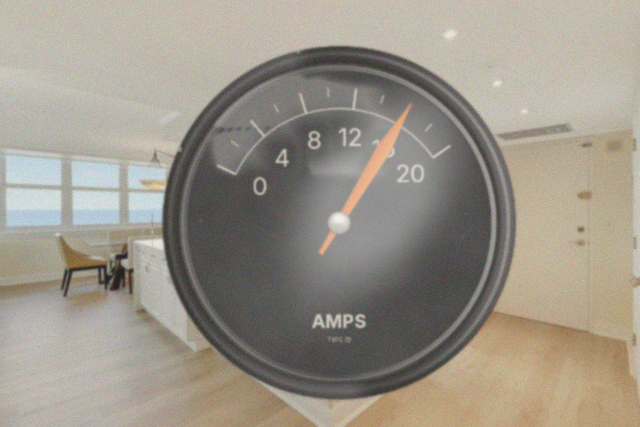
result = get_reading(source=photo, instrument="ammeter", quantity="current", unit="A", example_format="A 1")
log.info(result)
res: A 16
